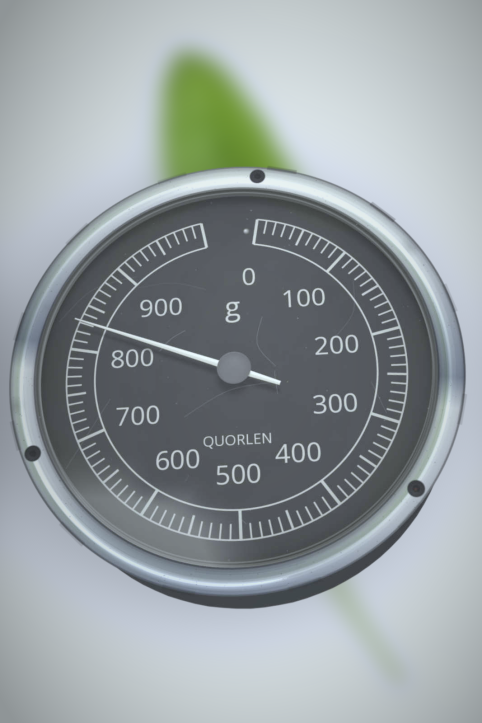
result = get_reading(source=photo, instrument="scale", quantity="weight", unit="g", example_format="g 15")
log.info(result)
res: g 830
